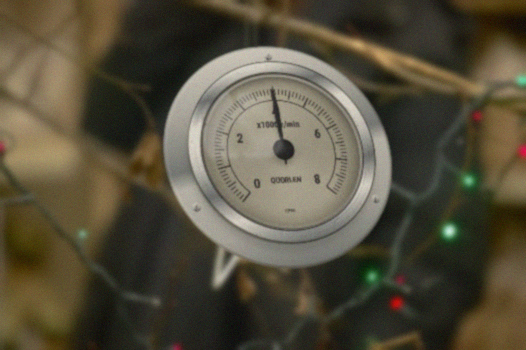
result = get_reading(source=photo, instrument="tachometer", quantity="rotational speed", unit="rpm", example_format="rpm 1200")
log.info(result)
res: rpm 4000
